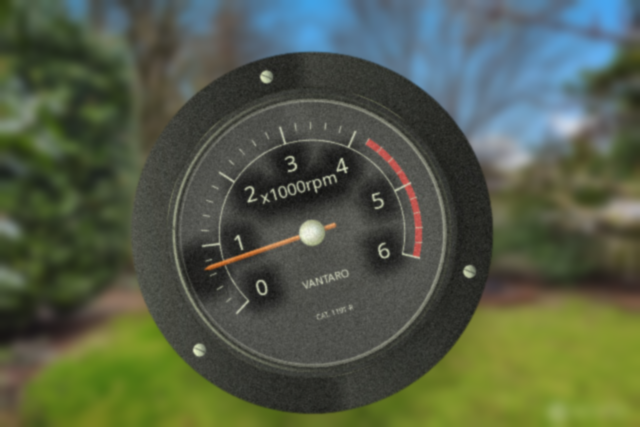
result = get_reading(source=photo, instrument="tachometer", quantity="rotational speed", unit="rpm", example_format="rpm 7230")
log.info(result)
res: rpm 700
